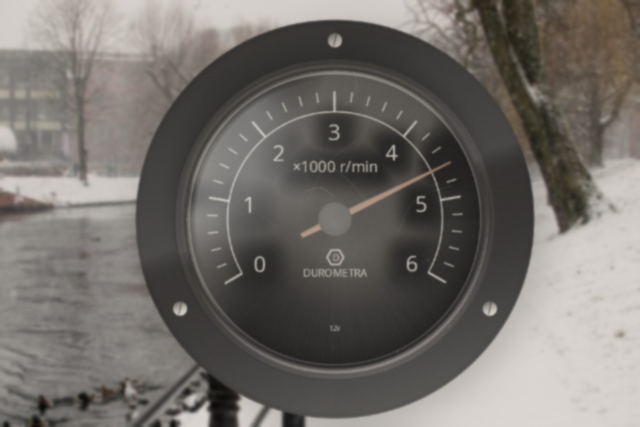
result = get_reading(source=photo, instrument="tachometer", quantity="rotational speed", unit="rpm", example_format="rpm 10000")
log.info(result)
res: rpm 4600
